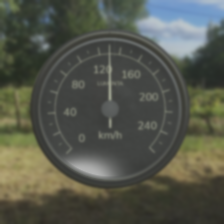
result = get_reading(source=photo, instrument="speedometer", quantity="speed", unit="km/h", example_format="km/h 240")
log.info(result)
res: km/h 130
